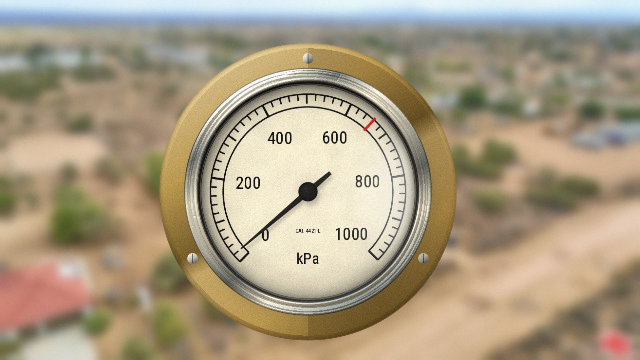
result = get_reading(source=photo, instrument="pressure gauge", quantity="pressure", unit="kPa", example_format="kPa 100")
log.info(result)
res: kPa 20
